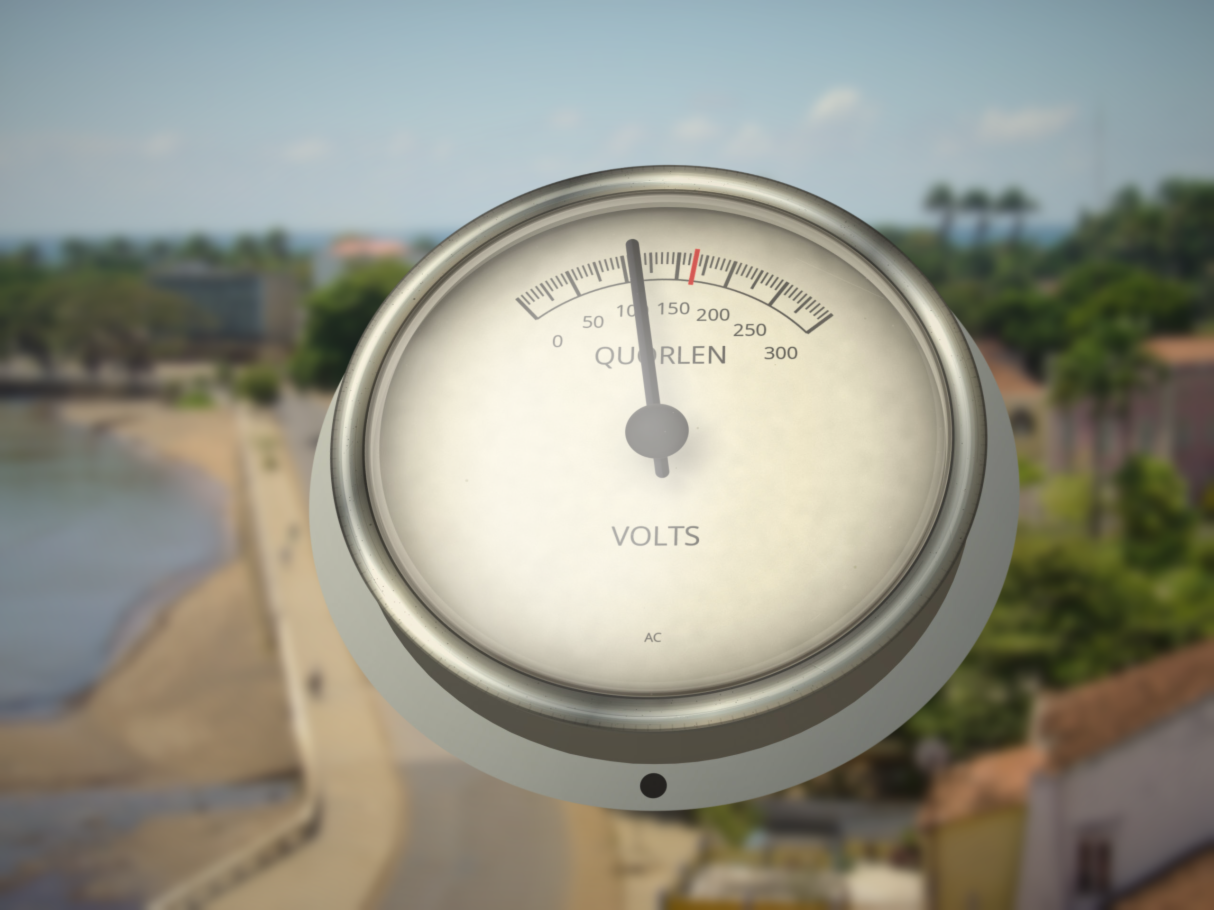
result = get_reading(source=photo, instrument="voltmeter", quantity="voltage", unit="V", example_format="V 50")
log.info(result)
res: V 110
